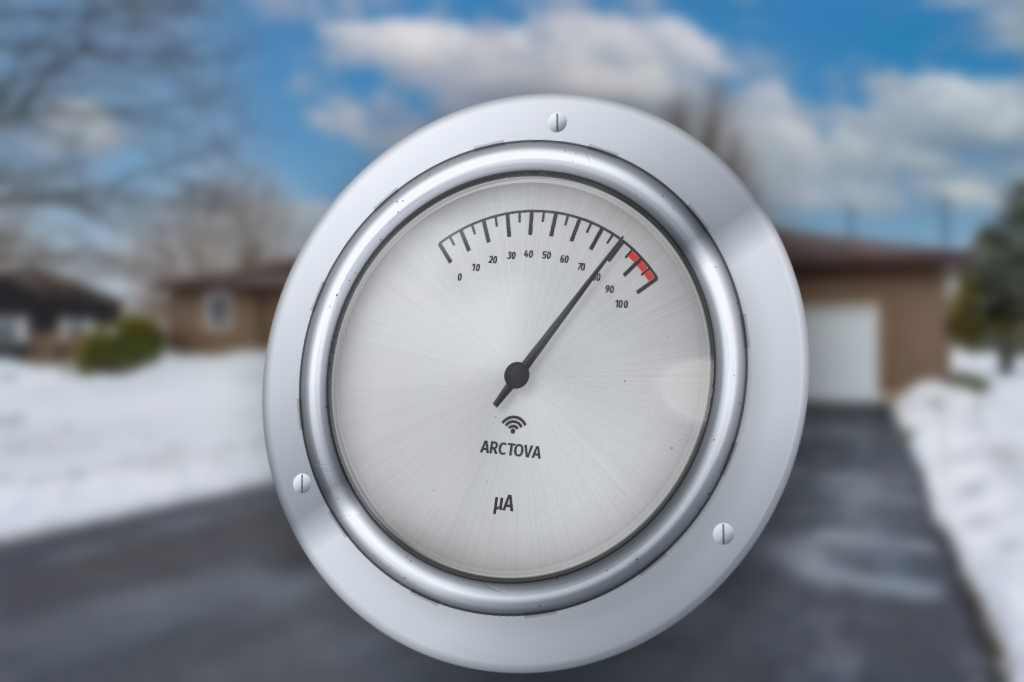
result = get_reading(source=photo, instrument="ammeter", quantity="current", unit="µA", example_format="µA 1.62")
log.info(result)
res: µA 80
